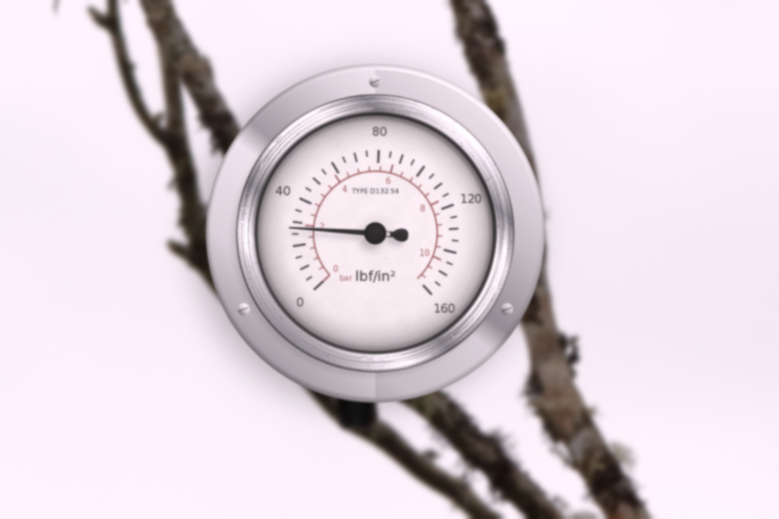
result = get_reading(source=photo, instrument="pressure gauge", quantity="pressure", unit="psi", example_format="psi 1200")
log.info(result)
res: psi 27.5
